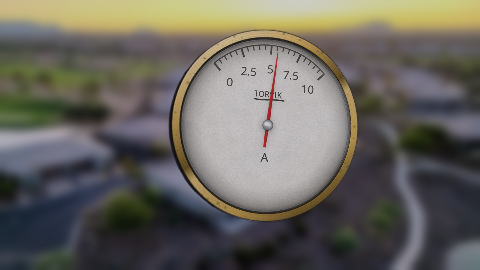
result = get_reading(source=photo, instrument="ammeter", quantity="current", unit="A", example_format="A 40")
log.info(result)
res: A 5.5
